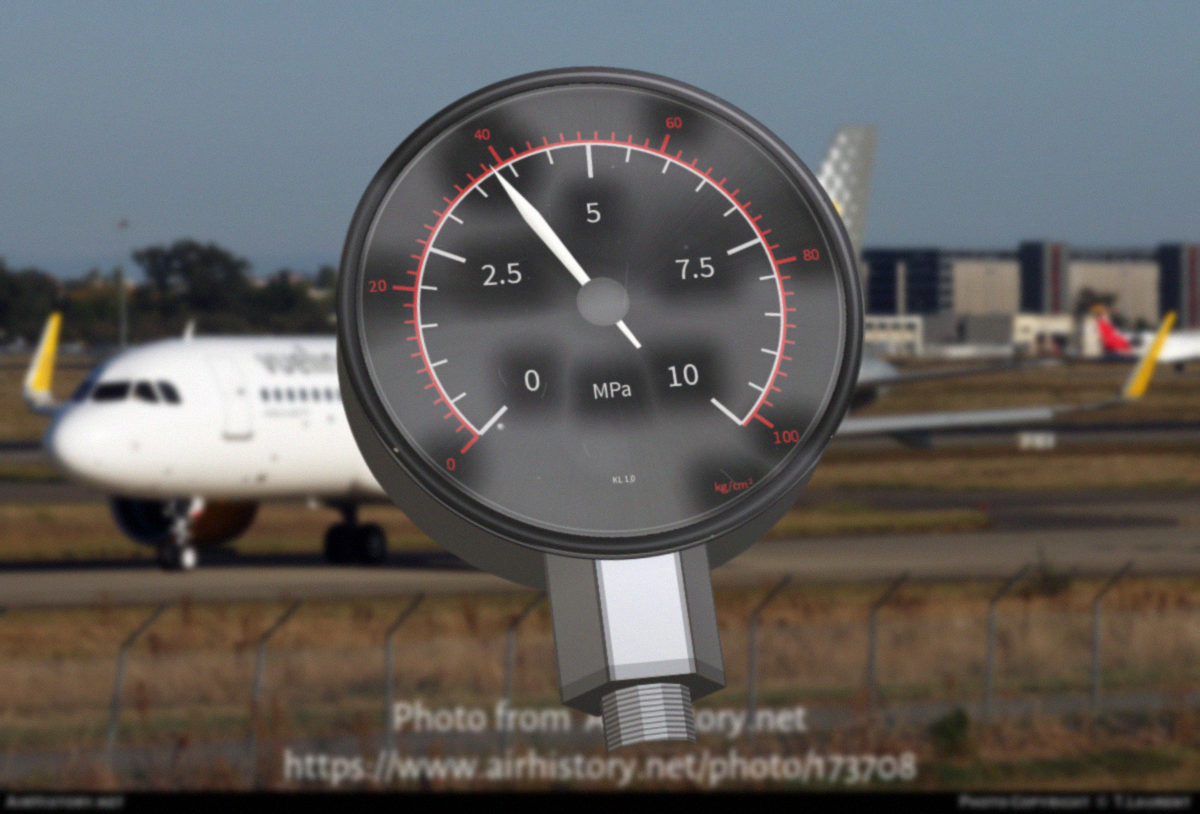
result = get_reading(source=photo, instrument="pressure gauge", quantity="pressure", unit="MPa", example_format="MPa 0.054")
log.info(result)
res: MPa 3.75
